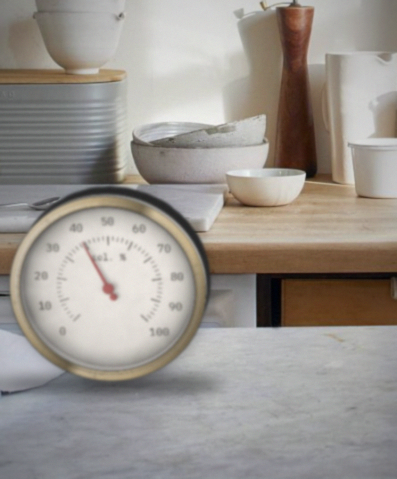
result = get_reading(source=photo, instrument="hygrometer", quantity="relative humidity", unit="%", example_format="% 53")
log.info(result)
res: % 40
